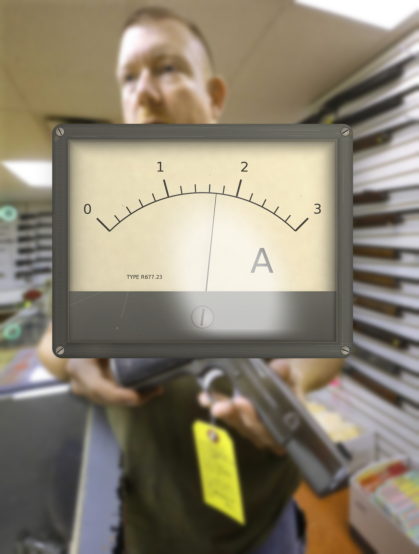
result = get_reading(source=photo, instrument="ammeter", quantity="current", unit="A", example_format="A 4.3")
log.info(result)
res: A 1.7
